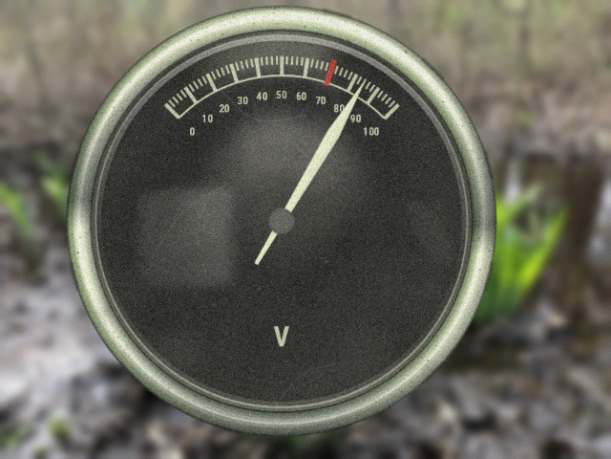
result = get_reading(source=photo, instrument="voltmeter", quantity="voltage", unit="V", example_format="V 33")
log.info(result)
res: V 84
